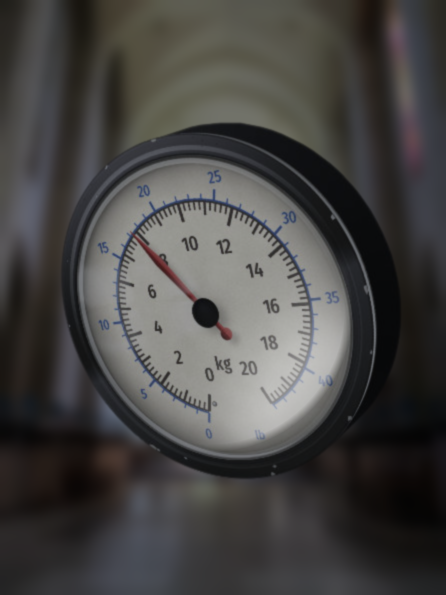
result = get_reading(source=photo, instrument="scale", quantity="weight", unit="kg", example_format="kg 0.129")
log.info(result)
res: kg 8
